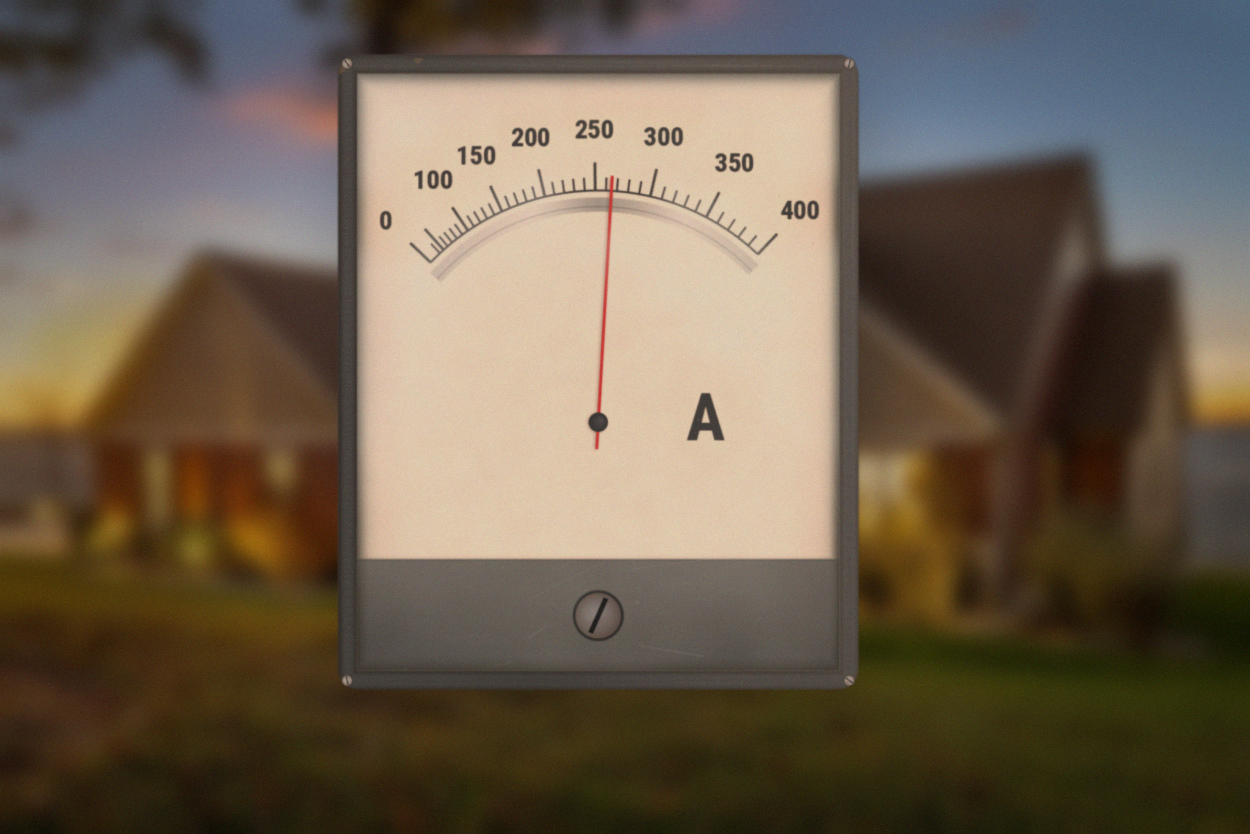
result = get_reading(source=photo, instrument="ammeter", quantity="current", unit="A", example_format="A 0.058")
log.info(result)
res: A 265
